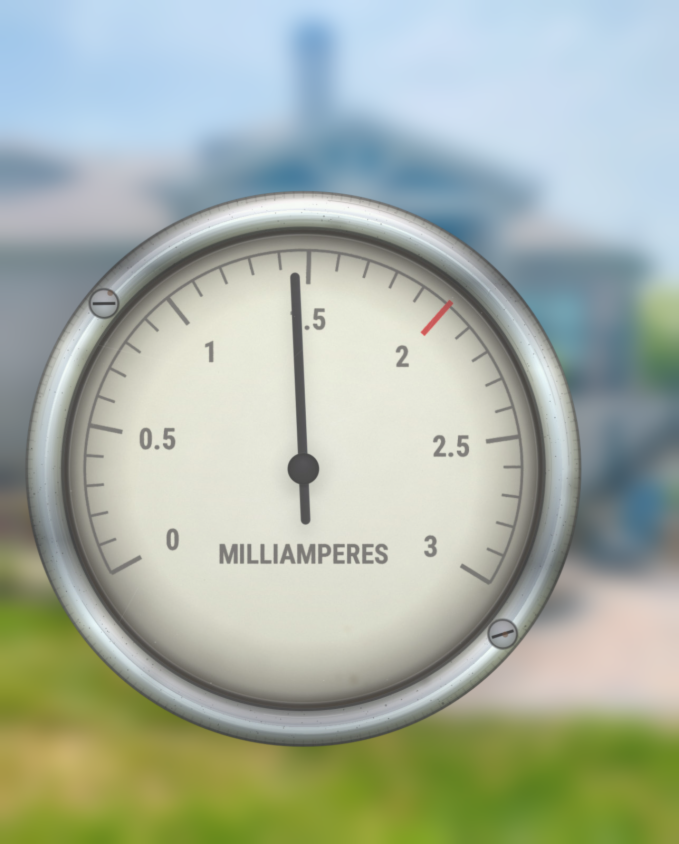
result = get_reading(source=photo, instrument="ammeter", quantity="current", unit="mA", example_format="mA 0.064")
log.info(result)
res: mA 1.45
